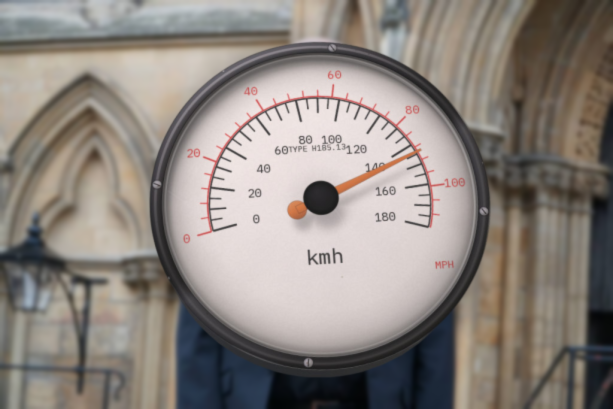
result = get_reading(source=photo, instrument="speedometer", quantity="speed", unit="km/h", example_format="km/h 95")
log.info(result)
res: km/h 145
